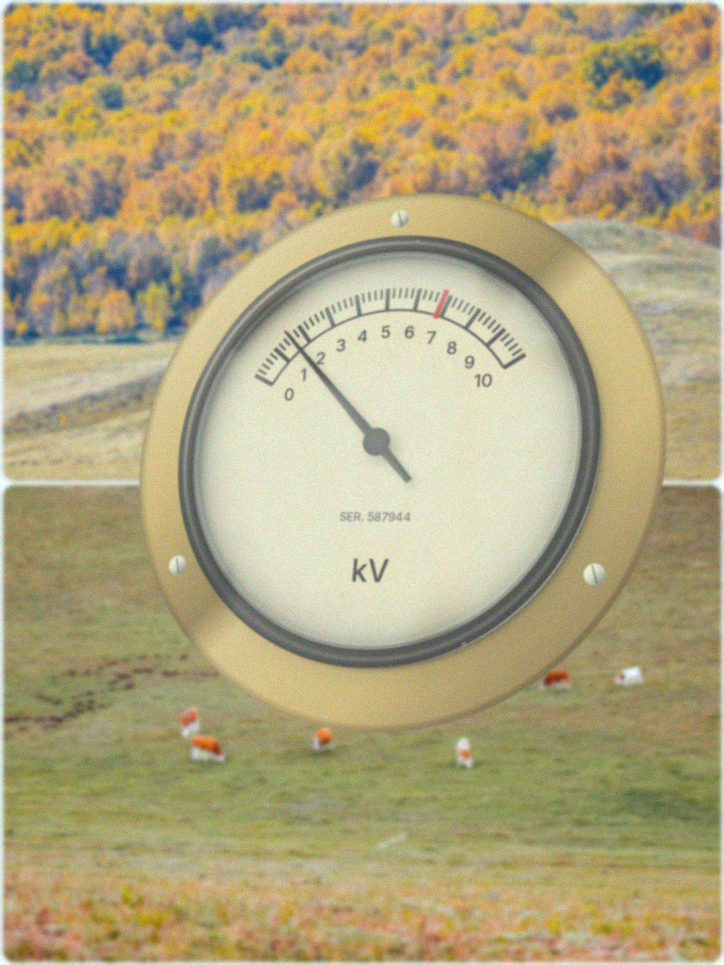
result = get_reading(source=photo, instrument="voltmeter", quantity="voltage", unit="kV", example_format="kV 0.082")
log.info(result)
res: kV 1.6
